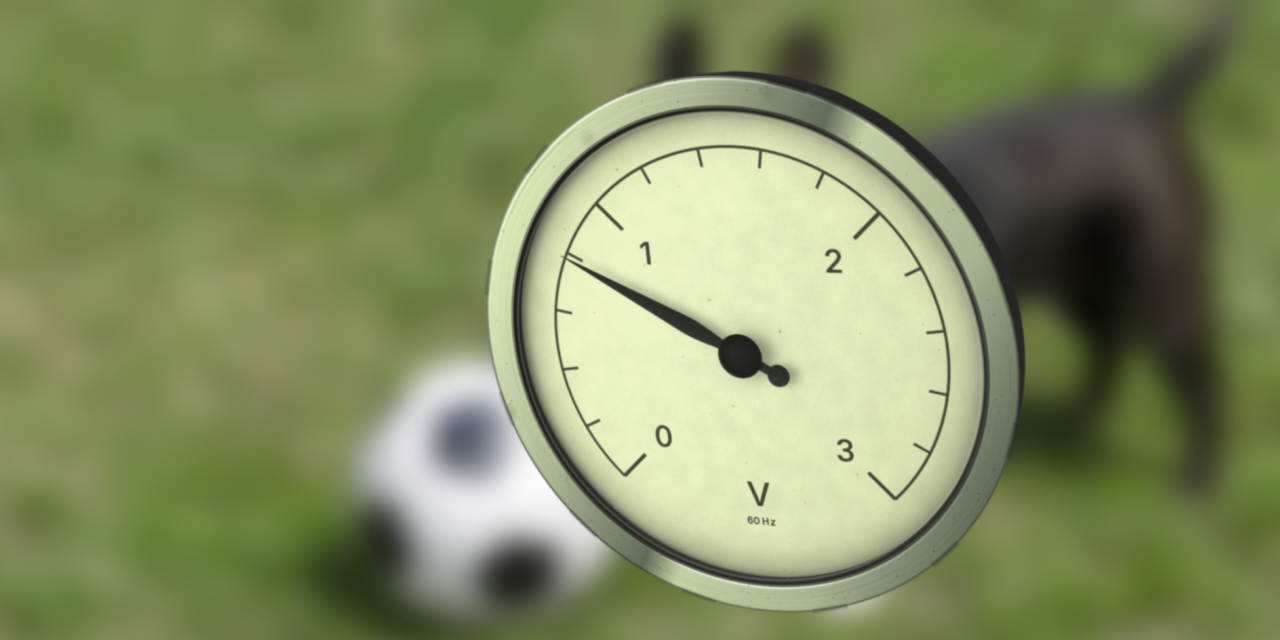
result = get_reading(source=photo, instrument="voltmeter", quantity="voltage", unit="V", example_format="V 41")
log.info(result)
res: V 0.8
